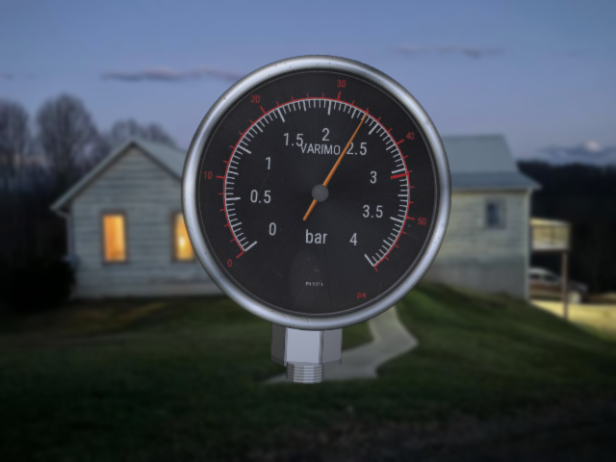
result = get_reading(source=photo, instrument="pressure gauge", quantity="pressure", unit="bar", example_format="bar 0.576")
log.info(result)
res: bar 2.35
